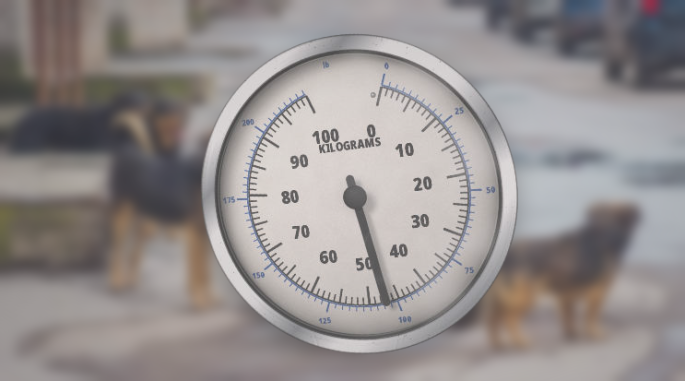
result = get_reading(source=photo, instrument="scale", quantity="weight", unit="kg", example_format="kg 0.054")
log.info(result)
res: kg 47
